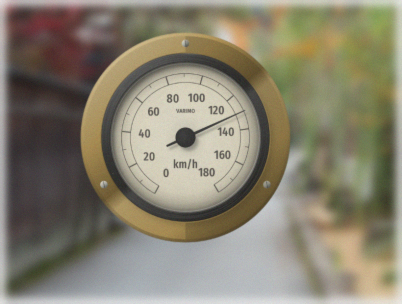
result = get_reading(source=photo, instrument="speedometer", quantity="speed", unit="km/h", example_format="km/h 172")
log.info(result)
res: km/h 130
